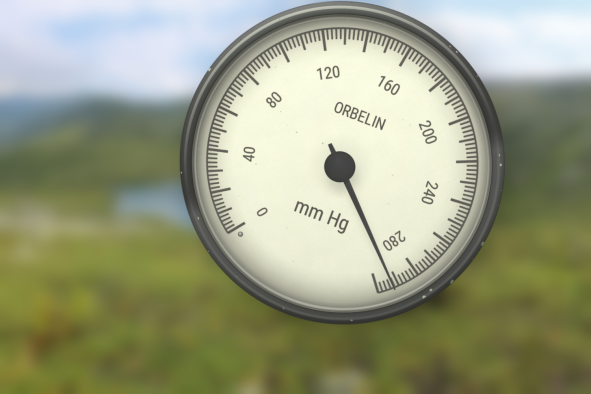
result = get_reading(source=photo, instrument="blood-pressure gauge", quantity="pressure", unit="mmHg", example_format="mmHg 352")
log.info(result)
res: mmHg 292
